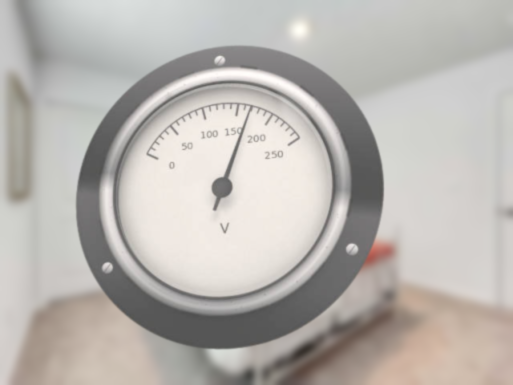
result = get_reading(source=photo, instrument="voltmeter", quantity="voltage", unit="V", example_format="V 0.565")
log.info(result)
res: V 170
